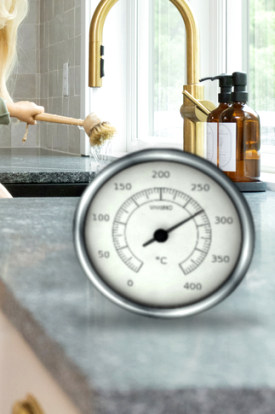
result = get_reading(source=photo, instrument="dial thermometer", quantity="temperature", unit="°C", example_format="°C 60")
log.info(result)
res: °C 275
